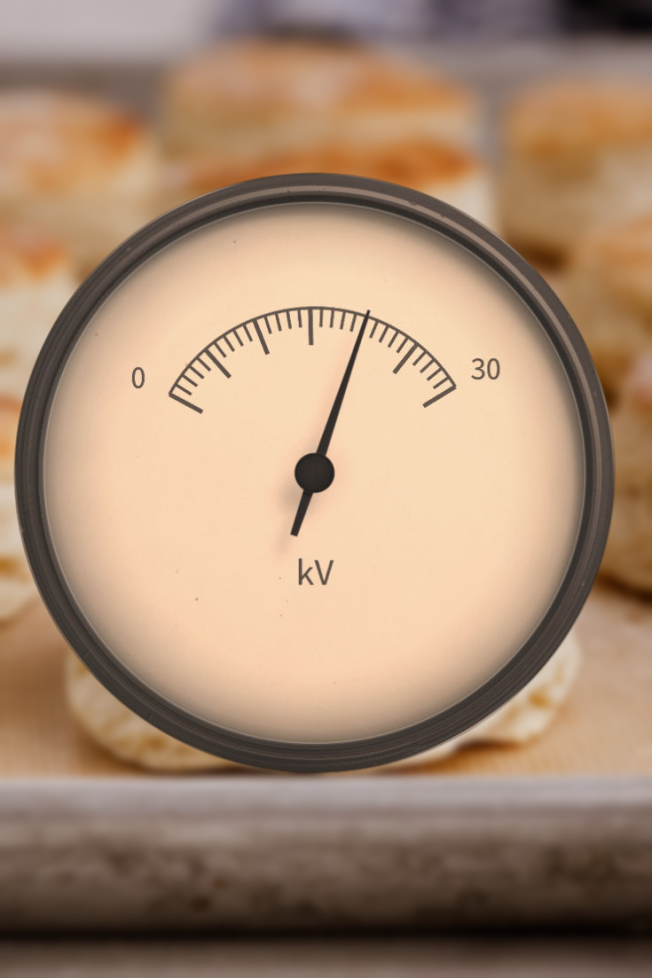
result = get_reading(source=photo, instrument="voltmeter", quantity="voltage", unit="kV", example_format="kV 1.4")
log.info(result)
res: kV 20
